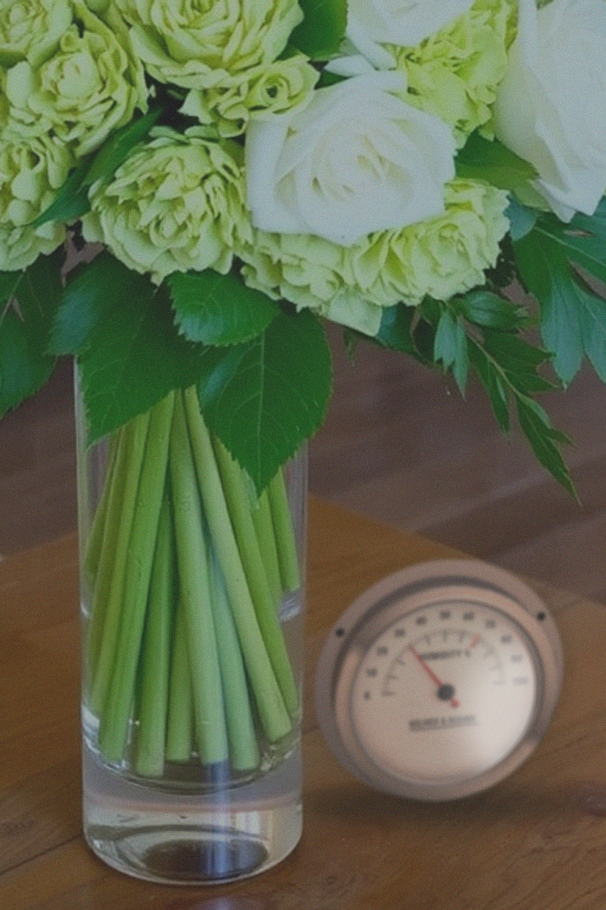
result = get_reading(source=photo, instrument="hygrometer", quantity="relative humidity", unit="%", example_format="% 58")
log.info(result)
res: % 30
